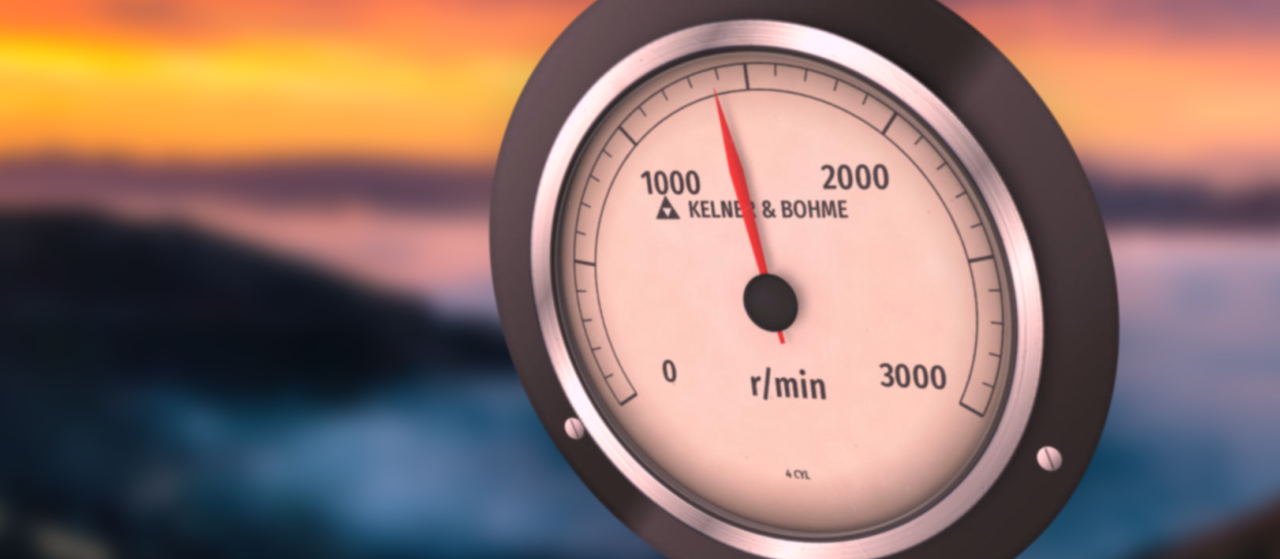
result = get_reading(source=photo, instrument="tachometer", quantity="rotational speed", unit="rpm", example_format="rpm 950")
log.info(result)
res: rpm 1400
